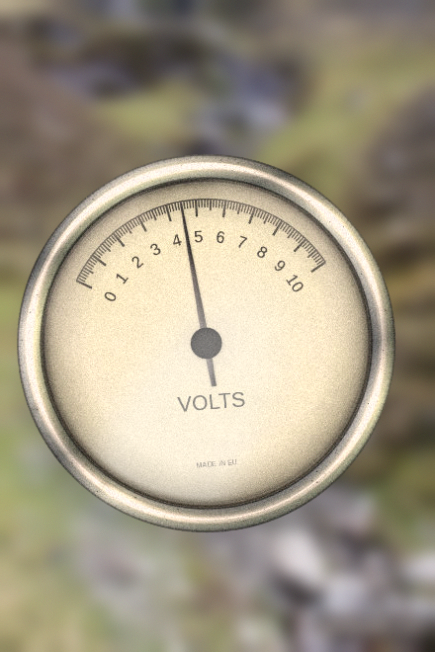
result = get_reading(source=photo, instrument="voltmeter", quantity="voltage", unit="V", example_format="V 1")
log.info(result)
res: V 4.5
